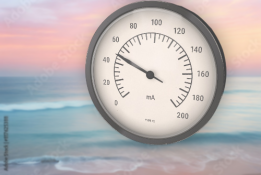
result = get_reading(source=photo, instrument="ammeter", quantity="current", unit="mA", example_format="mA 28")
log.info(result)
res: mA 50
